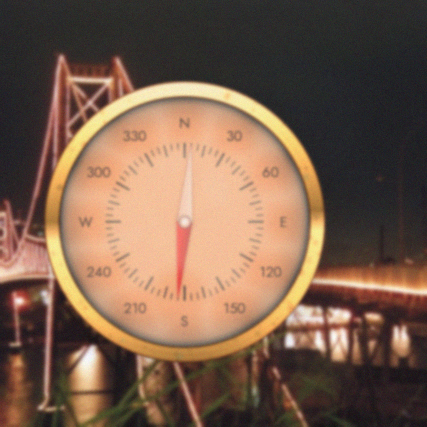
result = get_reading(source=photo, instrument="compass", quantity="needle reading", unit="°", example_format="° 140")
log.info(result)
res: ° 185
